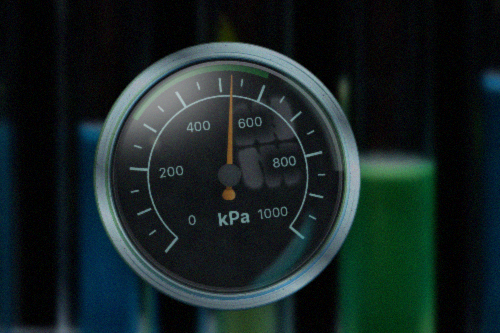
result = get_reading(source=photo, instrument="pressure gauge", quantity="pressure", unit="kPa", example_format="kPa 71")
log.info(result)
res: kPa 525
